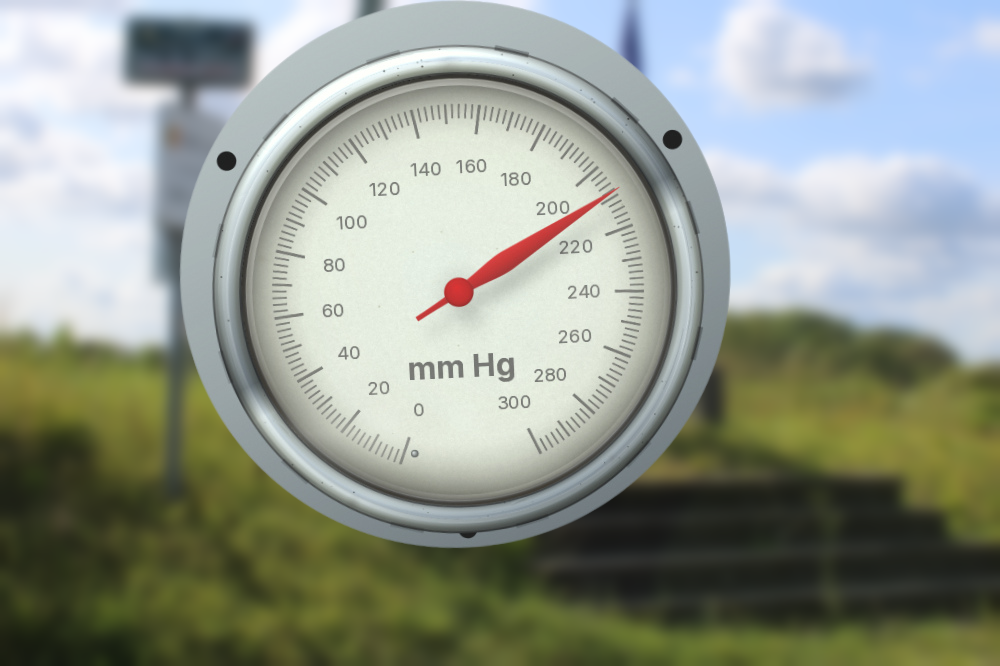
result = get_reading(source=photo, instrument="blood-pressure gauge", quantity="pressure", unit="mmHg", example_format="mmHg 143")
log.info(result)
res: mmHg 208
